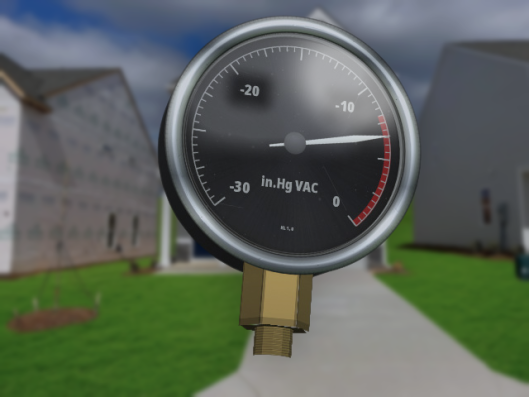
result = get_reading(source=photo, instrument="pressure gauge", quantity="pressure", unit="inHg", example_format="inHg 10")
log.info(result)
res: inHg -6.5
